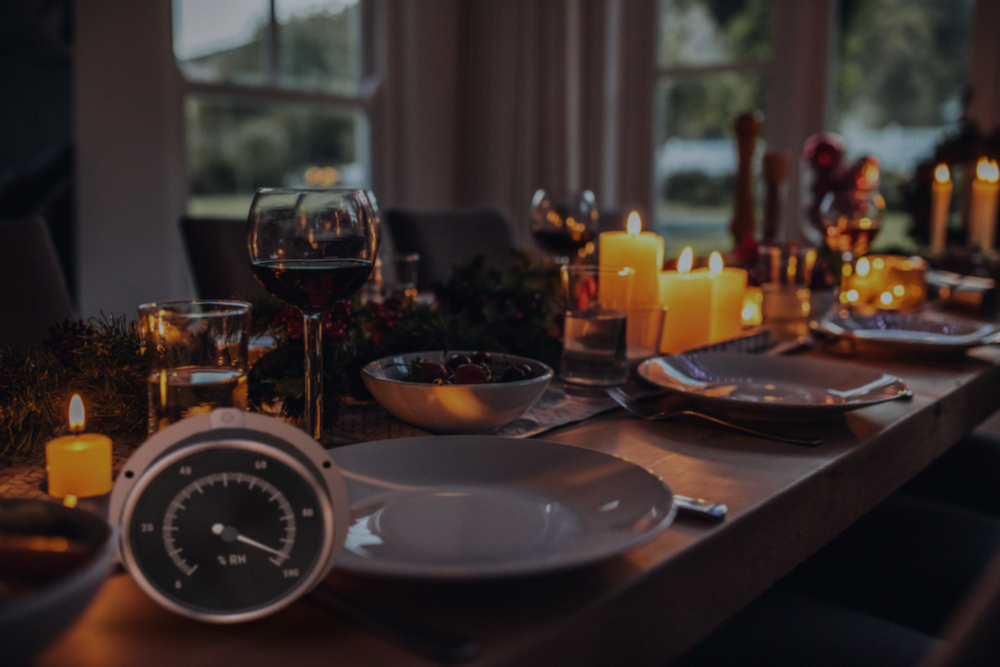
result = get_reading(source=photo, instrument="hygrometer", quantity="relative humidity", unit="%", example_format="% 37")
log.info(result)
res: % 95
